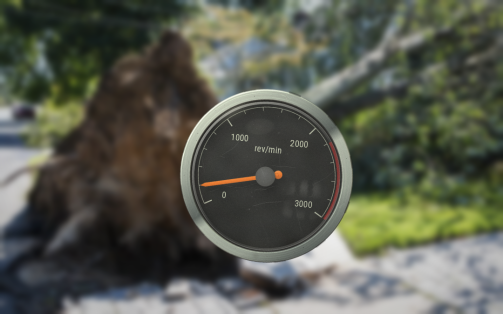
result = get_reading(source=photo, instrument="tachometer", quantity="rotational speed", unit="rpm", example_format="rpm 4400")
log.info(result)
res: rpm 200
